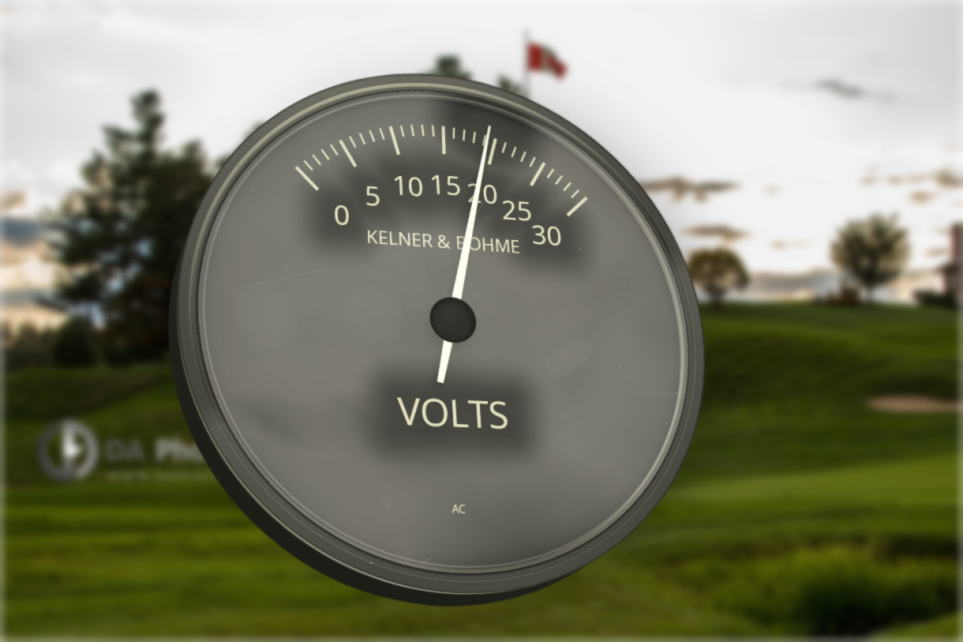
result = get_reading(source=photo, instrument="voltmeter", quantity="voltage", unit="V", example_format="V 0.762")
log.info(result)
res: V 19
